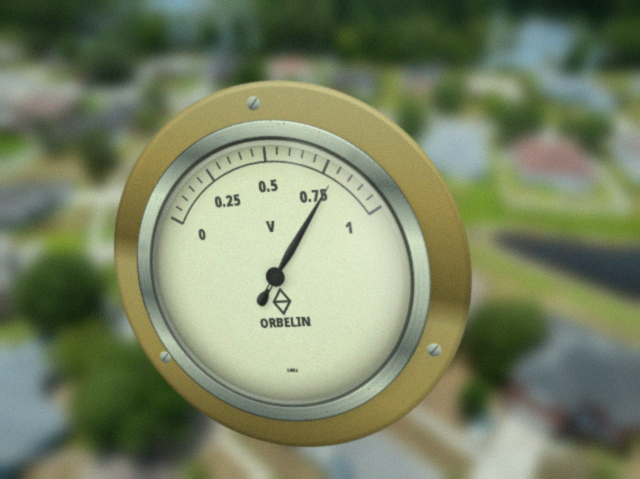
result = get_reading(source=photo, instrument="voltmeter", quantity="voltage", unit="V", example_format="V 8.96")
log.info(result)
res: V 0.8
